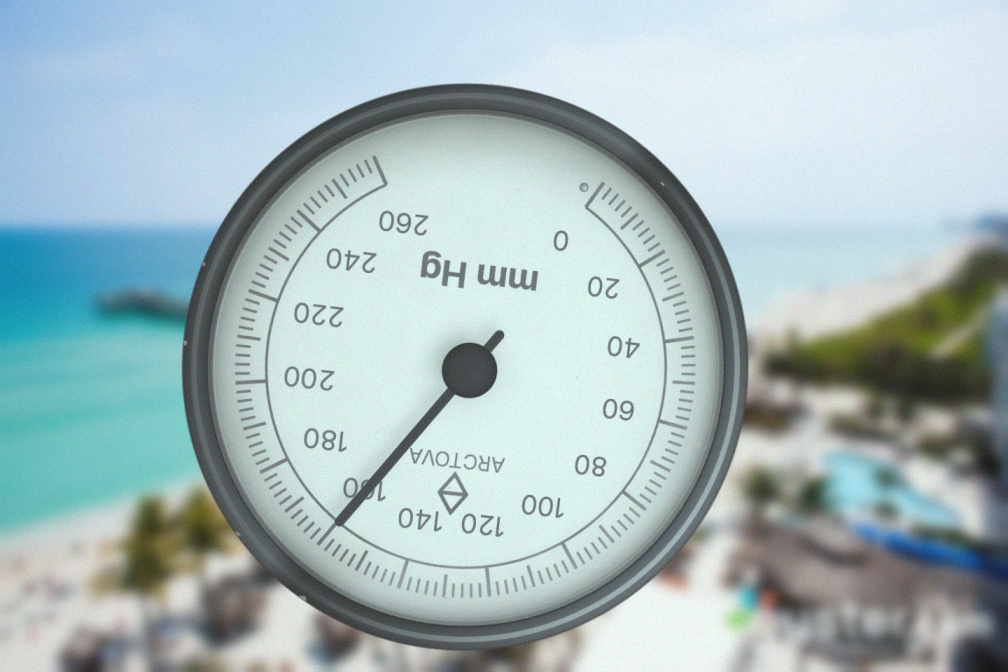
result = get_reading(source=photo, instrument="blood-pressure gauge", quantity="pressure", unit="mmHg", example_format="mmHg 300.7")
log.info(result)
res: mmHg 160
